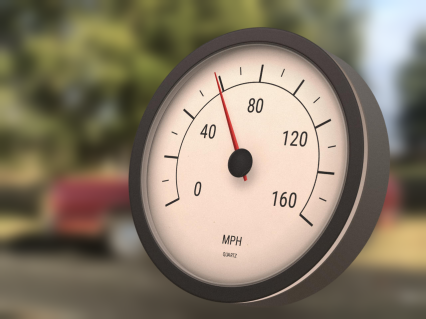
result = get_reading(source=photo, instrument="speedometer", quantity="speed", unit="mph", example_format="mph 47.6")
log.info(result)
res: mph 60
